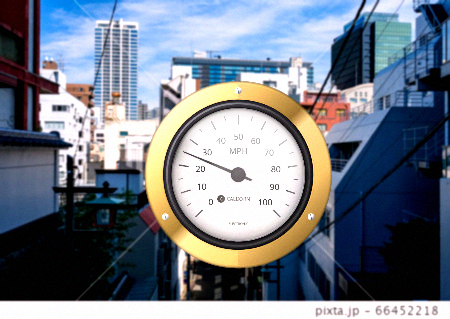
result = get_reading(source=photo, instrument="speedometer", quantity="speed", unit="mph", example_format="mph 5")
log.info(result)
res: mph 25
